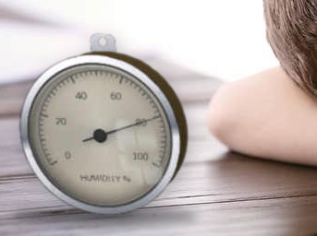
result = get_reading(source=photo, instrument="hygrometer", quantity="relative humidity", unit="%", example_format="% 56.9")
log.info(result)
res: % 80
